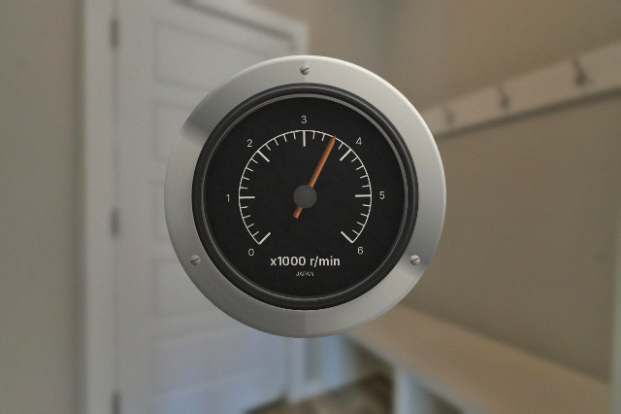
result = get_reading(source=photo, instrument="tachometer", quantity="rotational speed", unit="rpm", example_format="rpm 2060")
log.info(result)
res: rpm 3600
